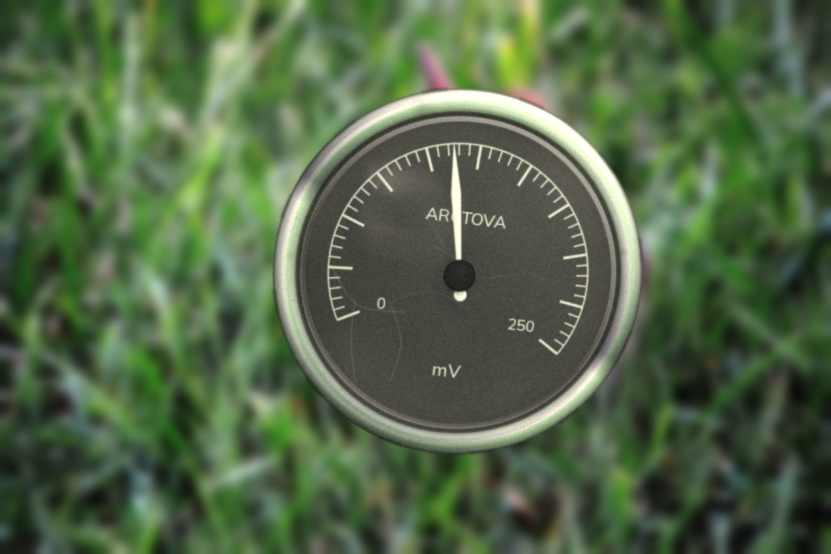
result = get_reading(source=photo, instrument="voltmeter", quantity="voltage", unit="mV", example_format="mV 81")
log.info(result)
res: mV 112.5
